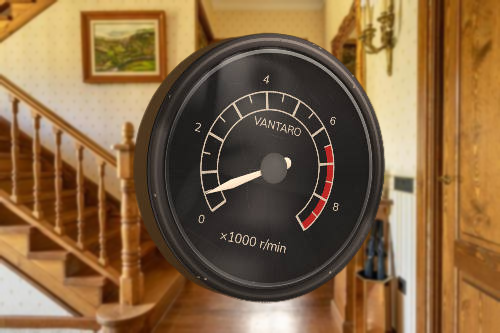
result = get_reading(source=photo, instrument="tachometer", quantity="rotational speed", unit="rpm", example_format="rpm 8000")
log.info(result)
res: rpm 500
